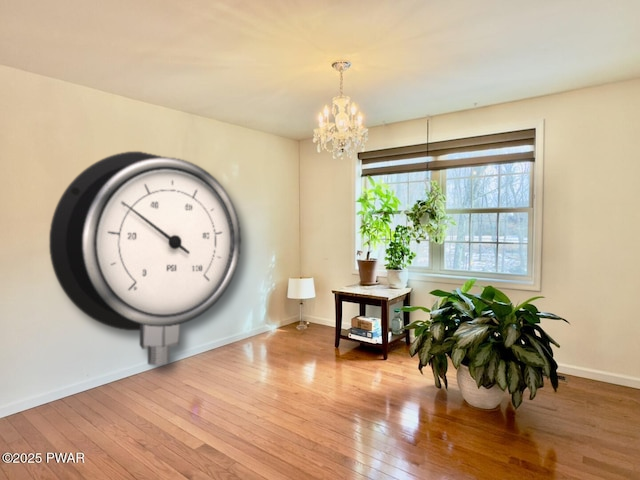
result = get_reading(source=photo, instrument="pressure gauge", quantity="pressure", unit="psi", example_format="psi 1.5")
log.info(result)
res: psi 30
